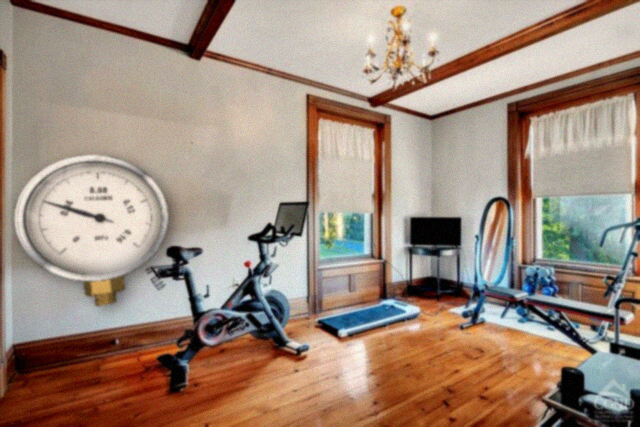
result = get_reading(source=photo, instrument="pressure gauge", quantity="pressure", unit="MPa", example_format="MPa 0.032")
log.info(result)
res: MPa 0.04
